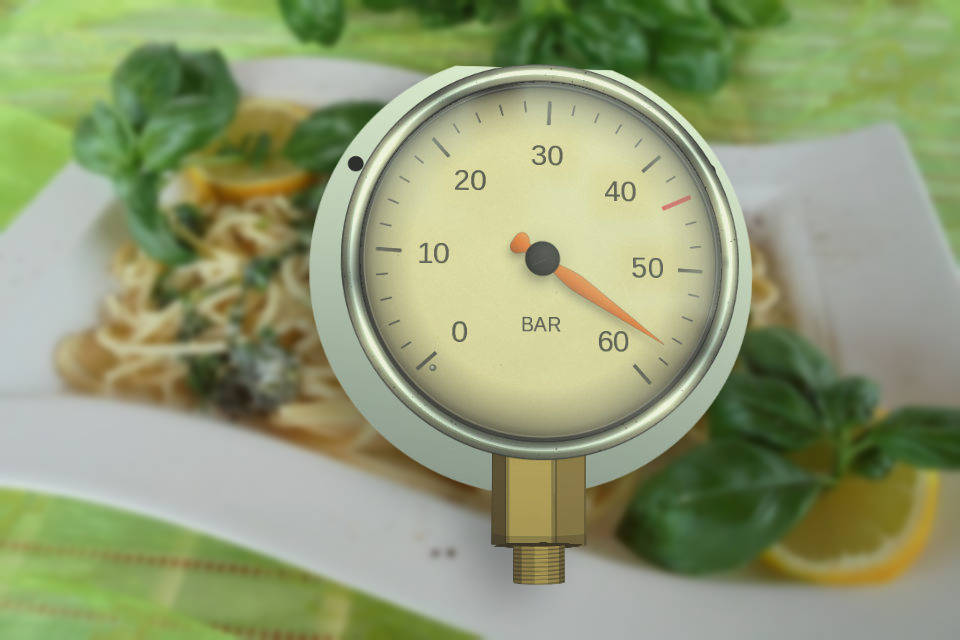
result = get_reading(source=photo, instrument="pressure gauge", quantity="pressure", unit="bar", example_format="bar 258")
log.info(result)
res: bar 57
